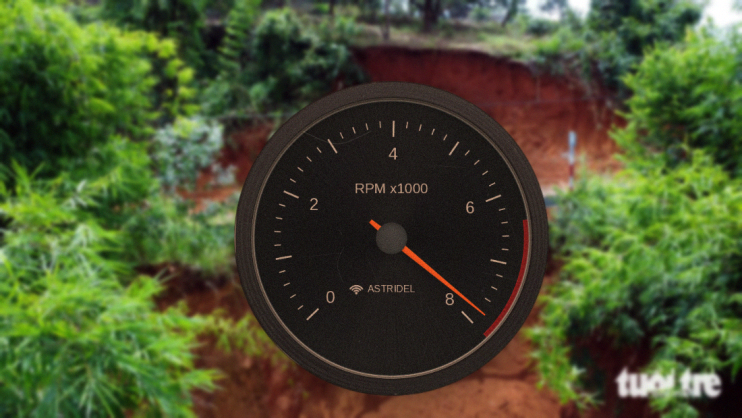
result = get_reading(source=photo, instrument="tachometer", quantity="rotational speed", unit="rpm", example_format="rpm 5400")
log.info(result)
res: rpm 7800
